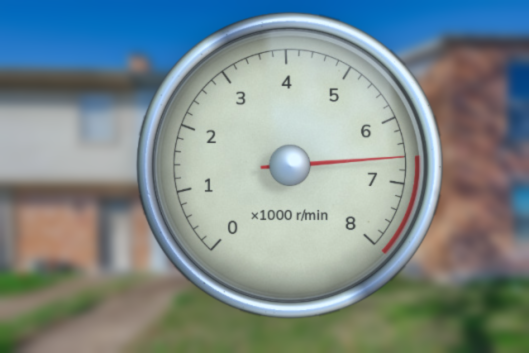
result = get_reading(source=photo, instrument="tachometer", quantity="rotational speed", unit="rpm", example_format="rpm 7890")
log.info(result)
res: rpm 6600
